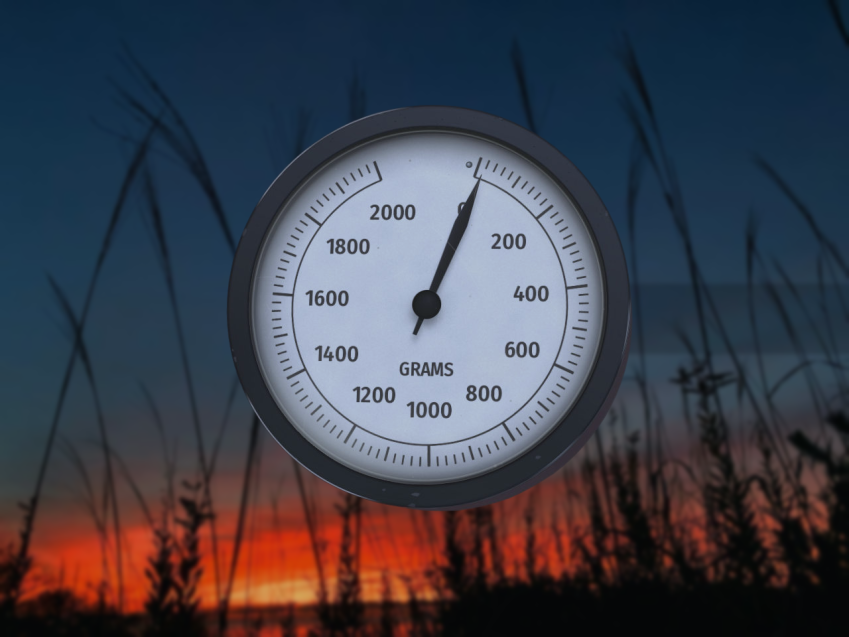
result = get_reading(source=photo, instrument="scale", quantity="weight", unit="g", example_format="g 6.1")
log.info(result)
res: g 20
